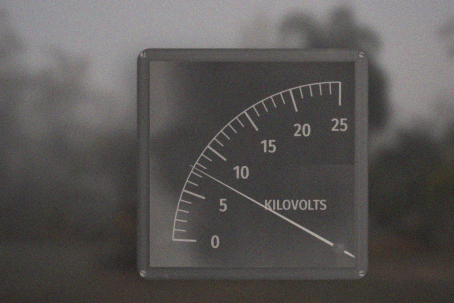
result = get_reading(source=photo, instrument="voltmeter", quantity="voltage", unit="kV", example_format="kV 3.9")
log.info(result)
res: kV 7.5
